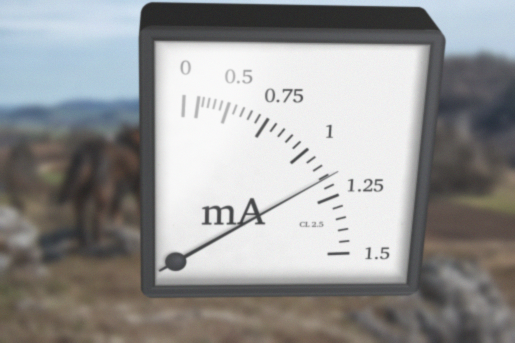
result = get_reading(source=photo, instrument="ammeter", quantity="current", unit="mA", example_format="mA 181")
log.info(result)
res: mA 1.15
